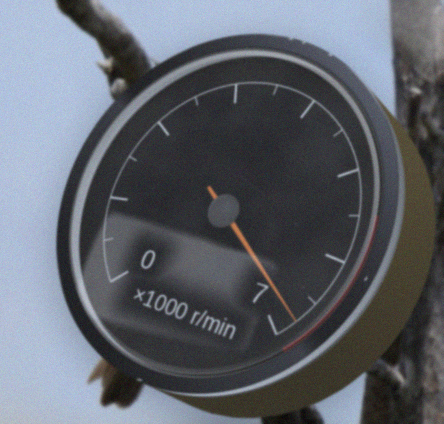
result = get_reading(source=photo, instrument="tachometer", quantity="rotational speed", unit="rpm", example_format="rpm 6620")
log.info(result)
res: rpm 6750
